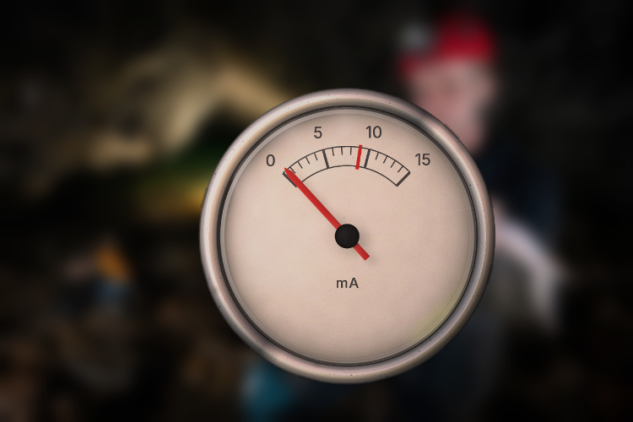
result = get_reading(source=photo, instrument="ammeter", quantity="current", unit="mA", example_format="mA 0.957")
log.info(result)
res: mA 0.5
